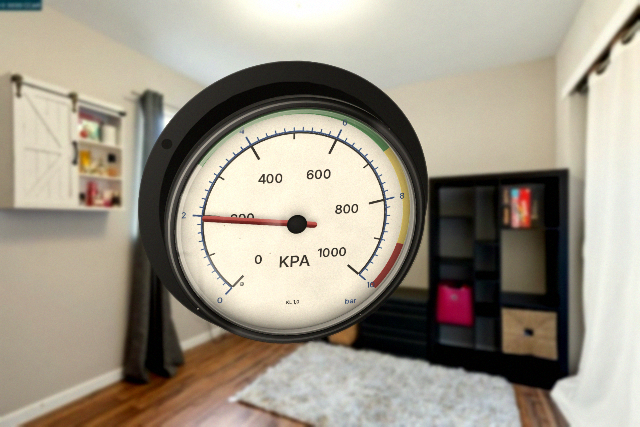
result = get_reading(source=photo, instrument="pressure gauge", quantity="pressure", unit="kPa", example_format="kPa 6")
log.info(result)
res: kPa 200
